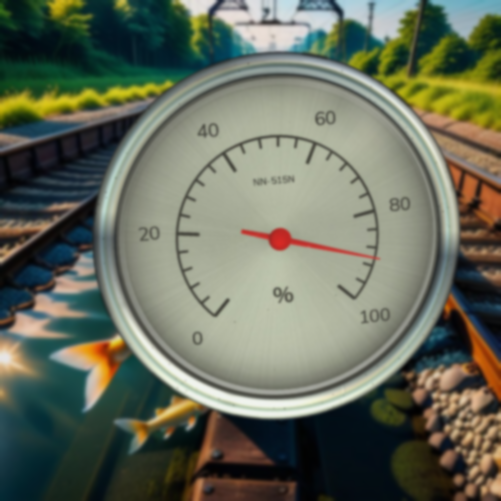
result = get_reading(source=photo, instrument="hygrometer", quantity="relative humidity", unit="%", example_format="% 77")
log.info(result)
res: % 90
